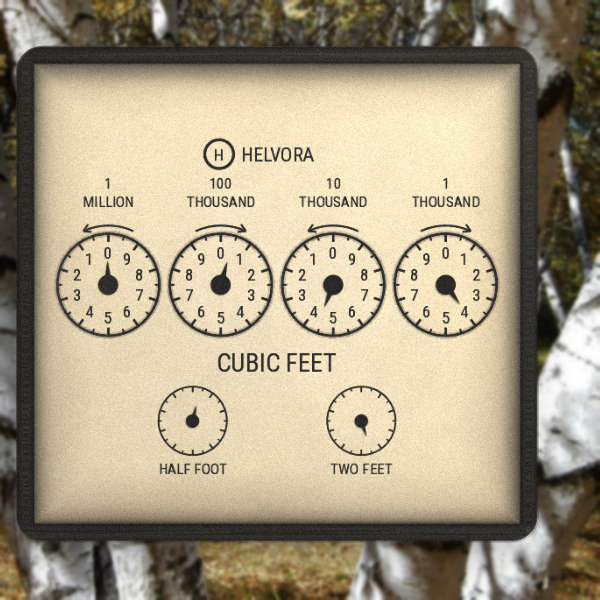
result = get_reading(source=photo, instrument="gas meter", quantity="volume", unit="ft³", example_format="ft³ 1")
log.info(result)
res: ft³ 4400
